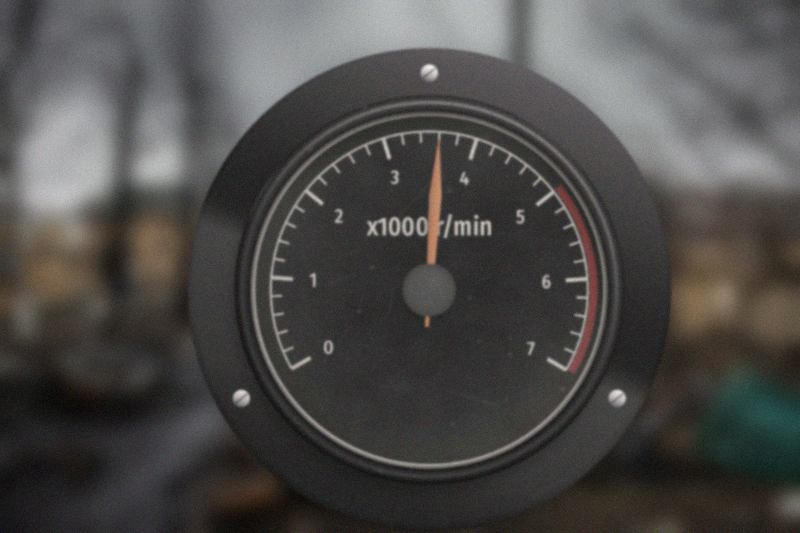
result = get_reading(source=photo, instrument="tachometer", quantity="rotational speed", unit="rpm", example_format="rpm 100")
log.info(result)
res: rpm 3600
